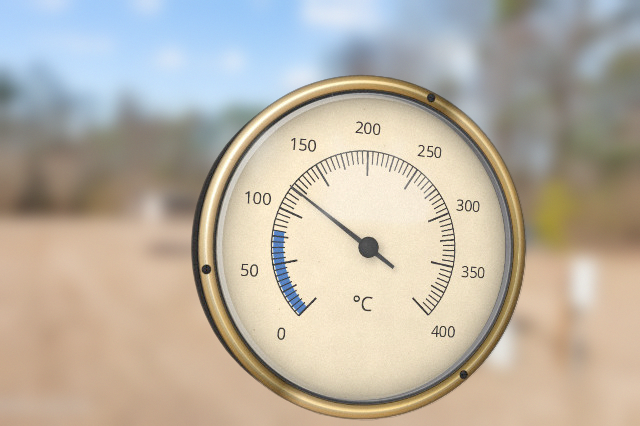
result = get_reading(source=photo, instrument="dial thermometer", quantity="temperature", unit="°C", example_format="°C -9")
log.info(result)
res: °C 120
